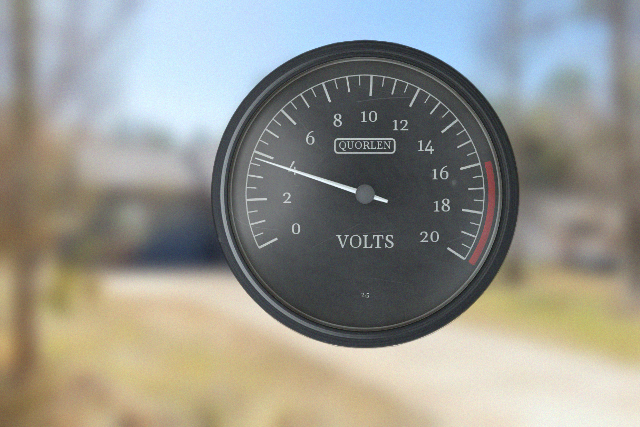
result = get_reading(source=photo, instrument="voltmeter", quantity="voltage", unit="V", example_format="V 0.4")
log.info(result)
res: V 3.75
